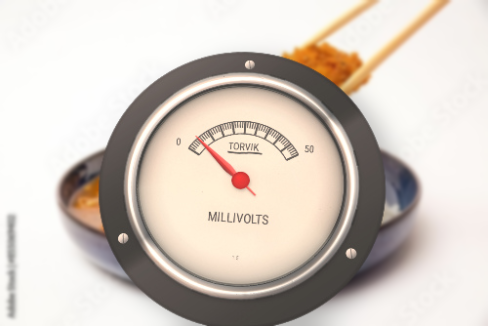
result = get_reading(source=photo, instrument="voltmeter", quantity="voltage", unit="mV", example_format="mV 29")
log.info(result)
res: mV 5
